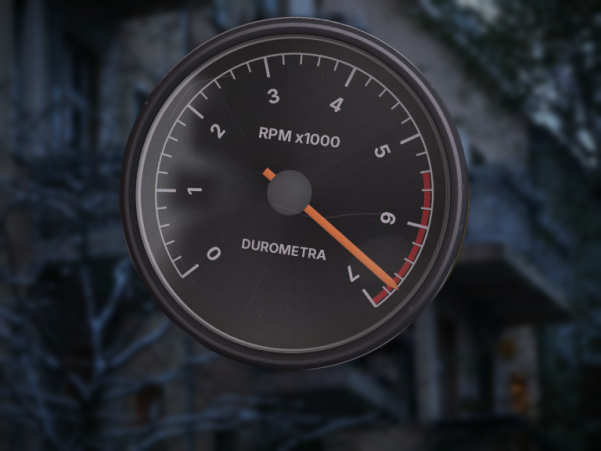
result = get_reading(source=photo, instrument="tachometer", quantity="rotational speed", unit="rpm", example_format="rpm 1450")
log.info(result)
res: rpm 6700
